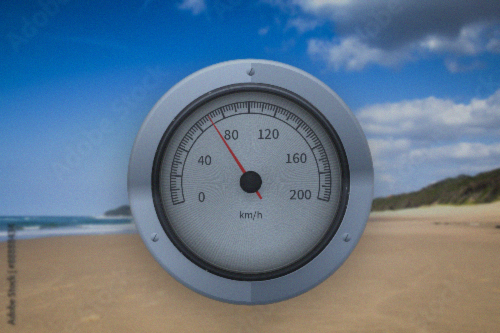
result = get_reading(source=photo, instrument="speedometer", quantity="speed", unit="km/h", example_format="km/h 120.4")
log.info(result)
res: km/h 70
